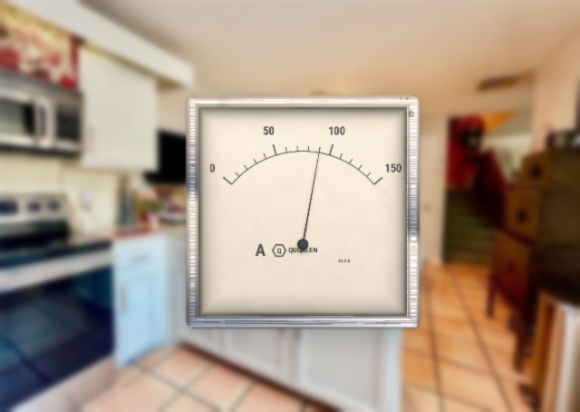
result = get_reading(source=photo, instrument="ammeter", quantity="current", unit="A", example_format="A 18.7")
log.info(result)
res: A 90
